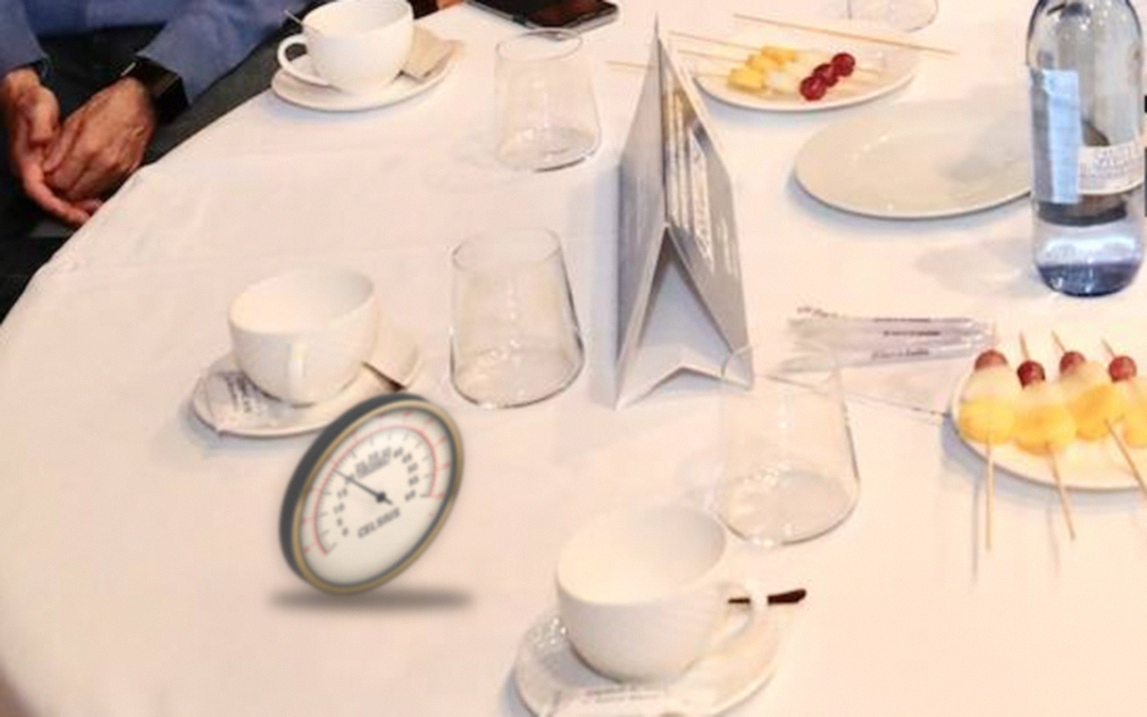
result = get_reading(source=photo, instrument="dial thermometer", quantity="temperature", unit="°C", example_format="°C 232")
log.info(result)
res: °C 20
